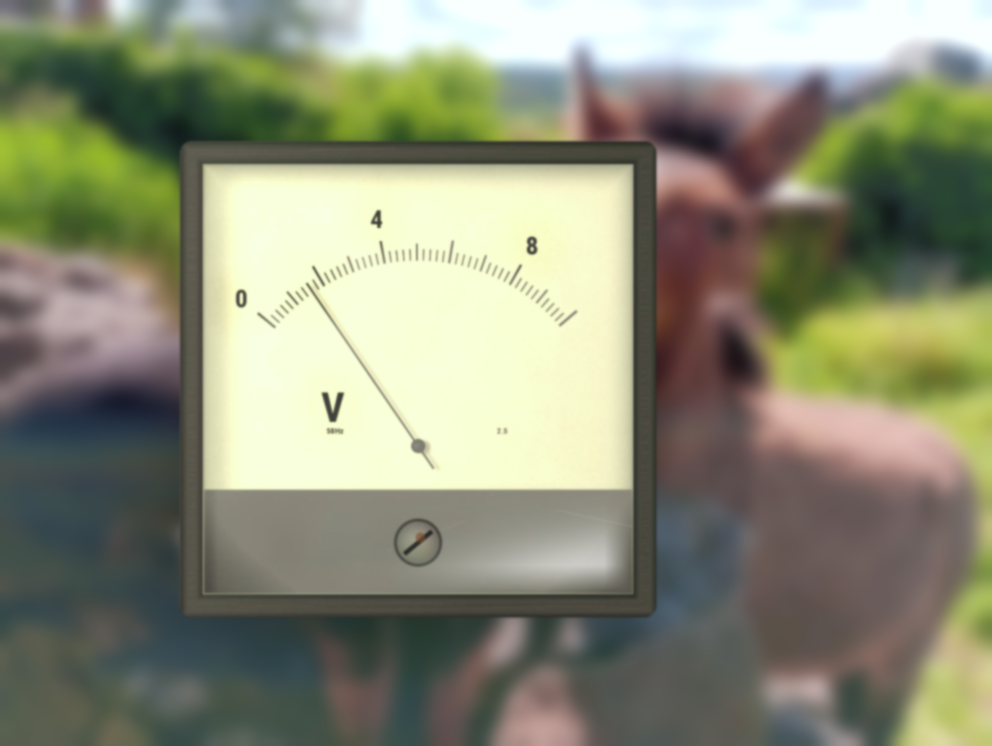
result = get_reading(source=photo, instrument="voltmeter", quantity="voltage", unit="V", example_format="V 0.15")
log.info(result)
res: V 1.6
